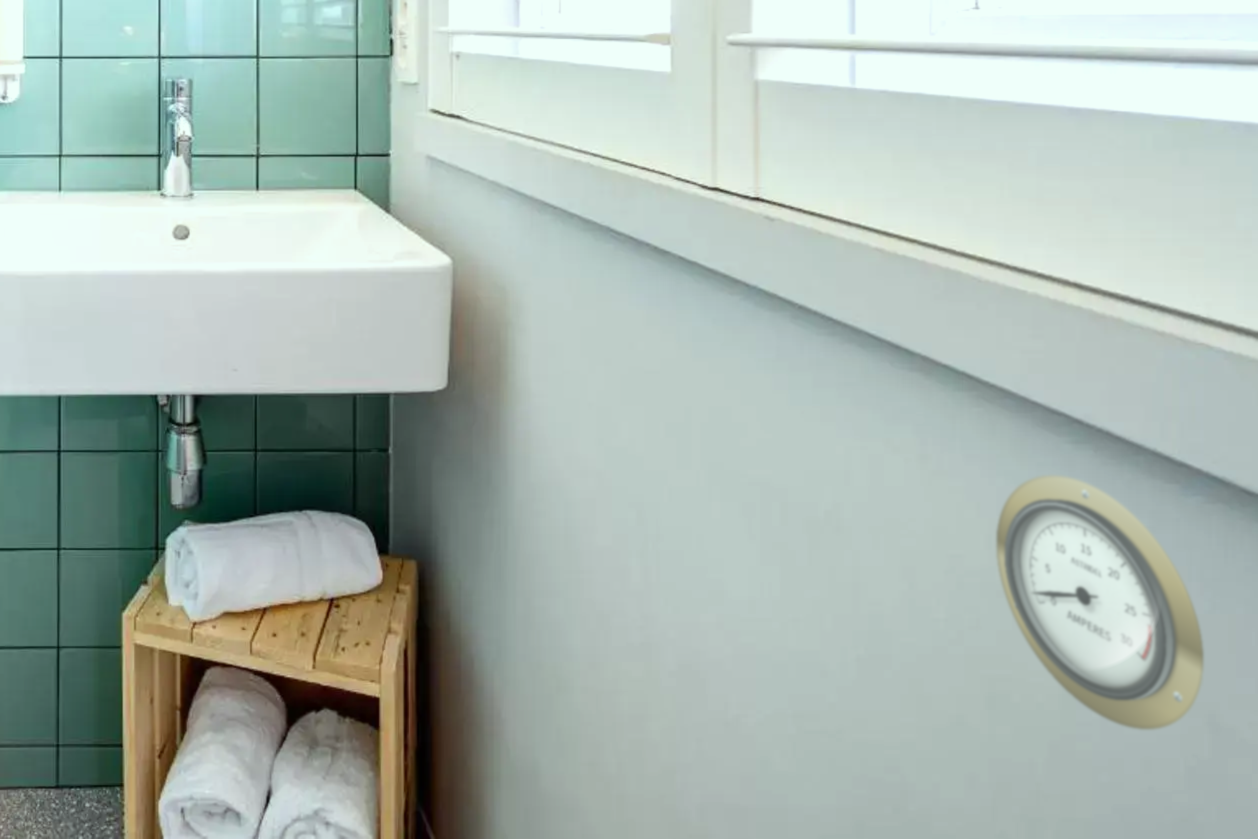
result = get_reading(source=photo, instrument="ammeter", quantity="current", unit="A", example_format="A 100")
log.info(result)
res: A 1
